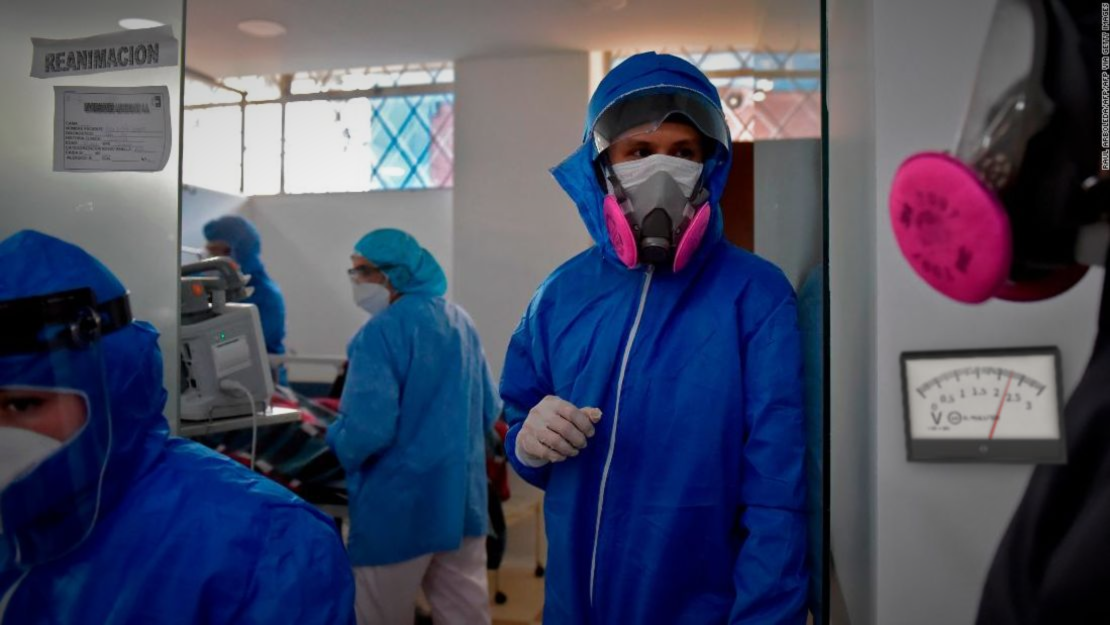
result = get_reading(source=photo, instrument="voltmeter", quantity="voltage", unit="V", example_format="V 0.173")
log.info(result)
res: V 2.25
